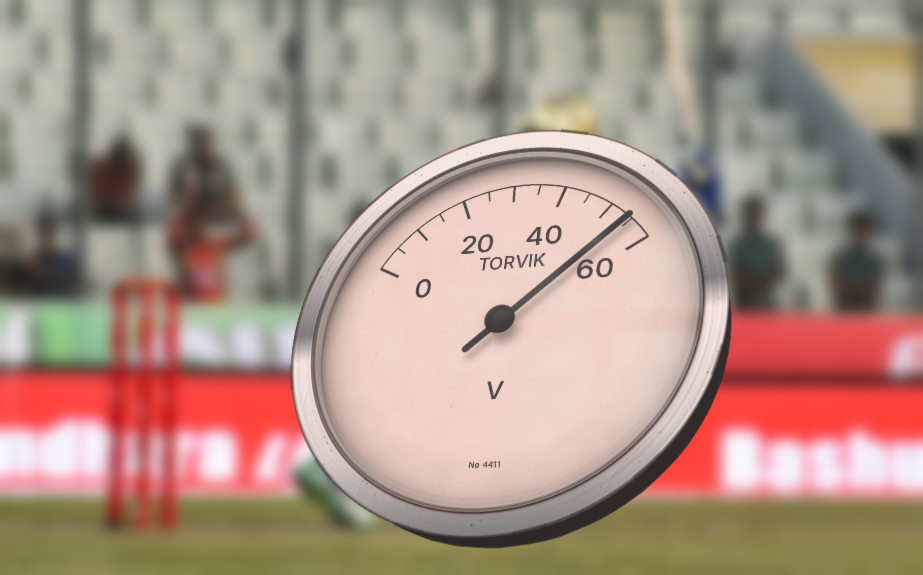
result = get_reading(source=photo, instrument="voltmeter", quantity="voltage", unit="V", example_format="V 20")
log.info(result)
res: V 55
